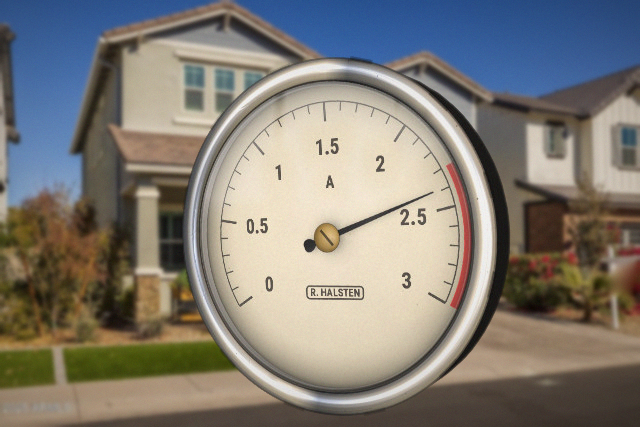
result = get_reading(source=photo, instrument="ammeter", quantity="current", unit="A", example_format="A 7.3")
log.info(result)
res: A 2.4
